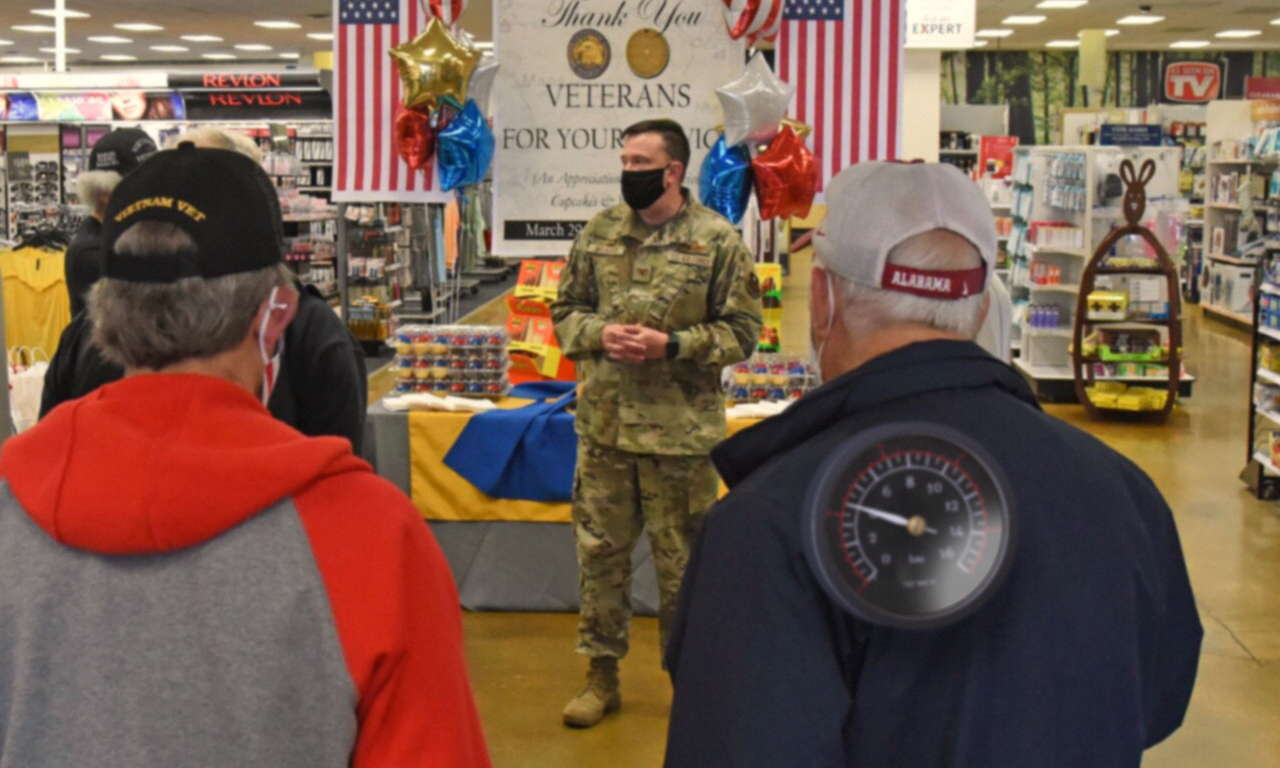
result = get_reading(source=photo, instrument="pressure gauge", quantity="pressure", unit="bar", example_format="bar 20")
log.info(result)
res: bar 4
